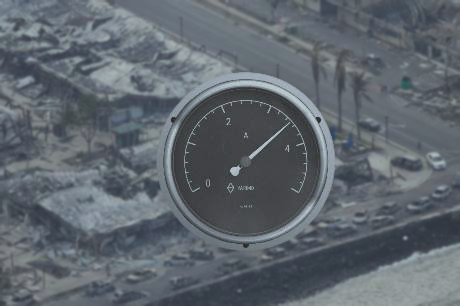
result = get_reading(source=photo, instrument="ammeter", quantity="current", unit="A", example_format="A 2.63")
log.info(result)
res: A 3.5
